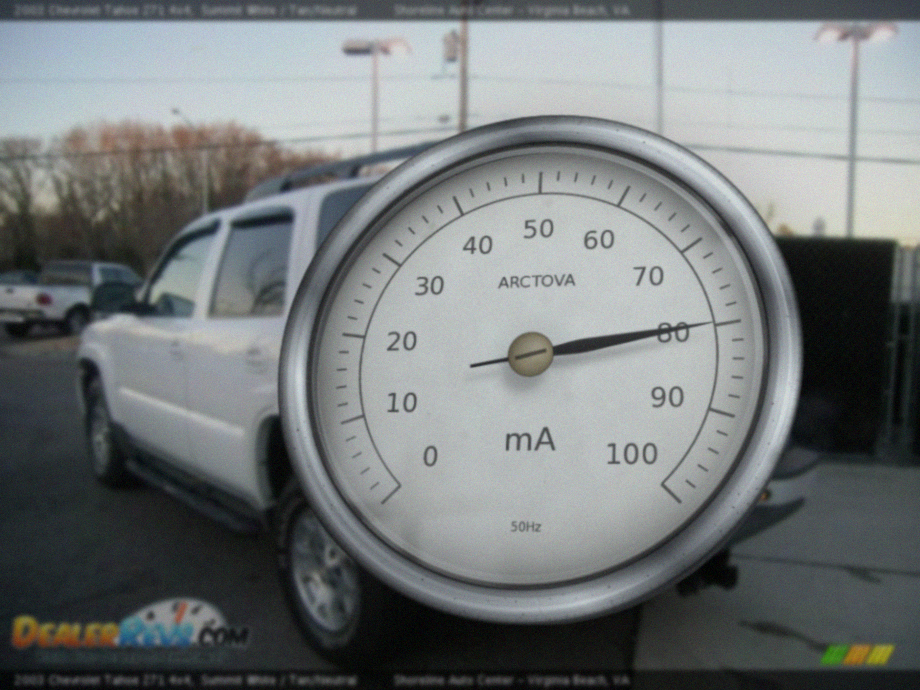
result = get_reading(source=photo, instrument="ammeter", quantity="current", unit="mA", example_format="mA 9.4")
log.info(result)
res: mA 80
